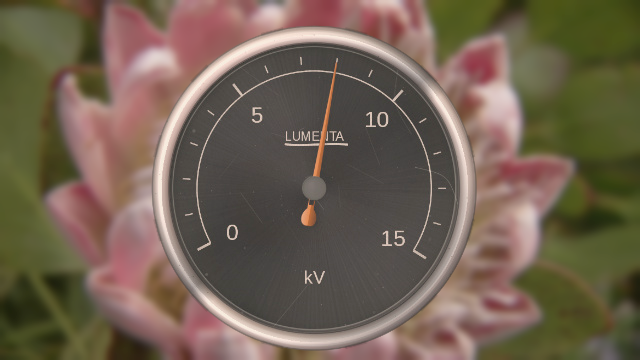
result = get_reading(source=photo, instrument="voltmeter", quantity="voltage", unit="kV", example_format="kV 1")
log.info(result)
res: kV 8
